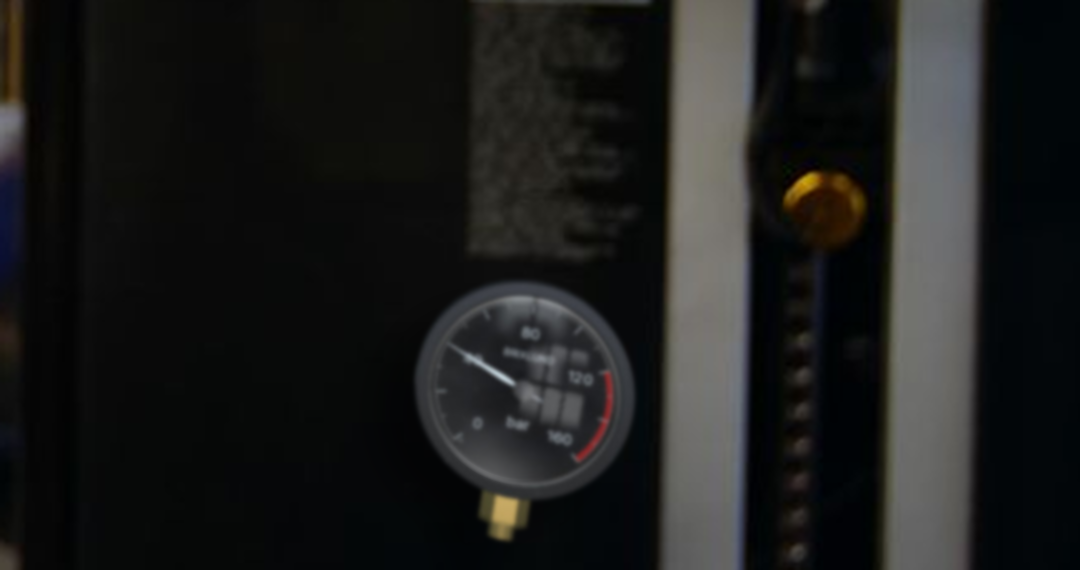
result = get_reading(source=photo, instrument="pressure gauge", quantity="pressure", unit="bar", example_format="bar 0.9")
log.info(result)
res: bar 40
